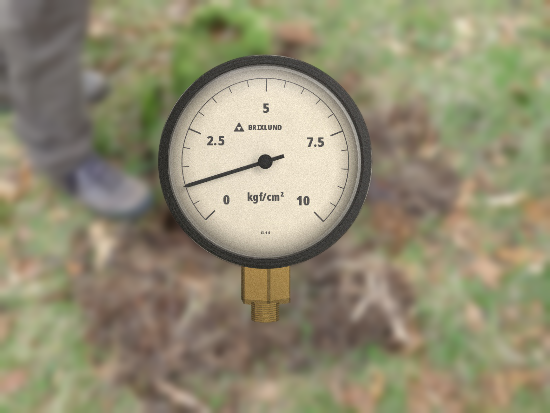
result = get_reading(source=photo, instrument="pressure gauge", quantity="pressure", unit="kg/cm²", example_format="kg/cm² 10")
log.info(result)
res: kg/cm² 1
